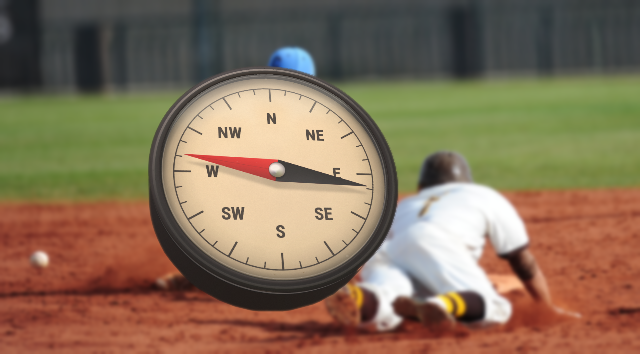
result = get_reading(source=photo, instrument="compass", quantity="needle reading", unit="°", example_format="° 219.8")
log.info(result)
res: ° 280
